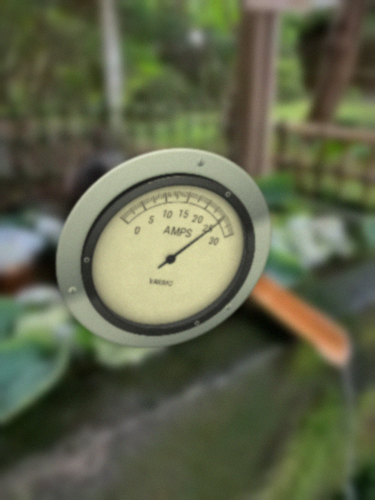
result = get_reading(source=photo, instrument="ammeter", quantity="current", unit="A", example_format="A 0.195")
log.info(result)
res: A 25
